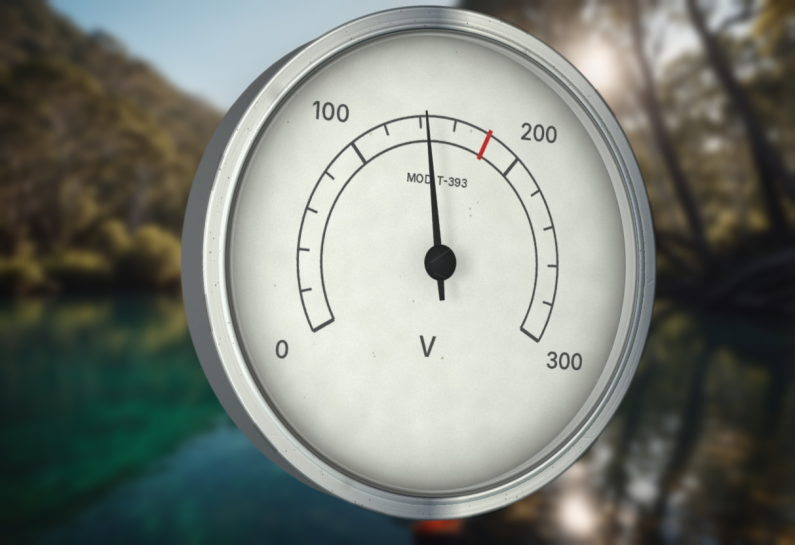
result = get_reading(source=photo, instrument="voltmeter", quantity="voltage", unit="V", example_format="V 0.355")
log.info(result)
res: V 140
